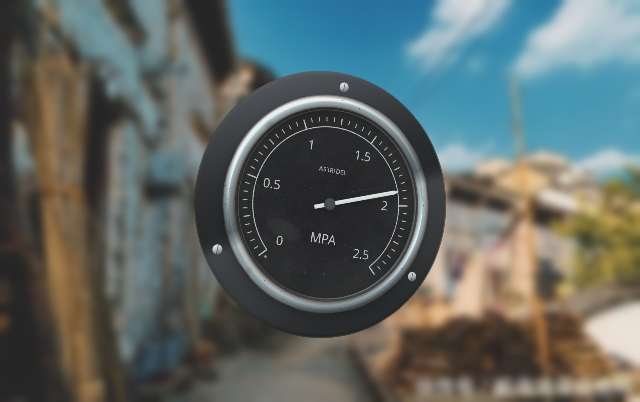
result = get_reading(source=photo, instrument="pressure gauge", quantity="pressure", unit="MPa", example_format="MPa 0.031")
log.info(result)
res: MPa 1.9
